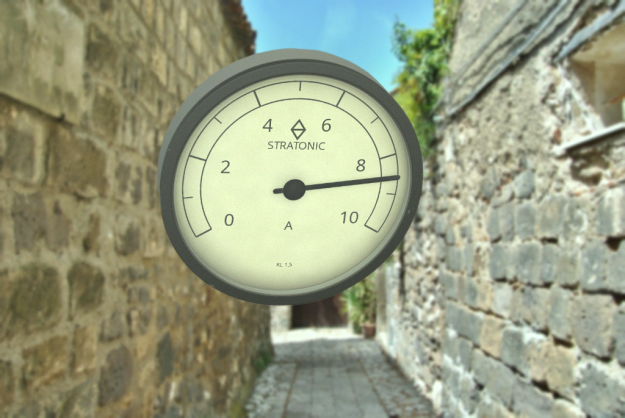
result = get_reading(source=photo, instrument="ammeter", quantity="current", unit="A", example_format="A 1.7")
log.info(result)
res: A 8.5
